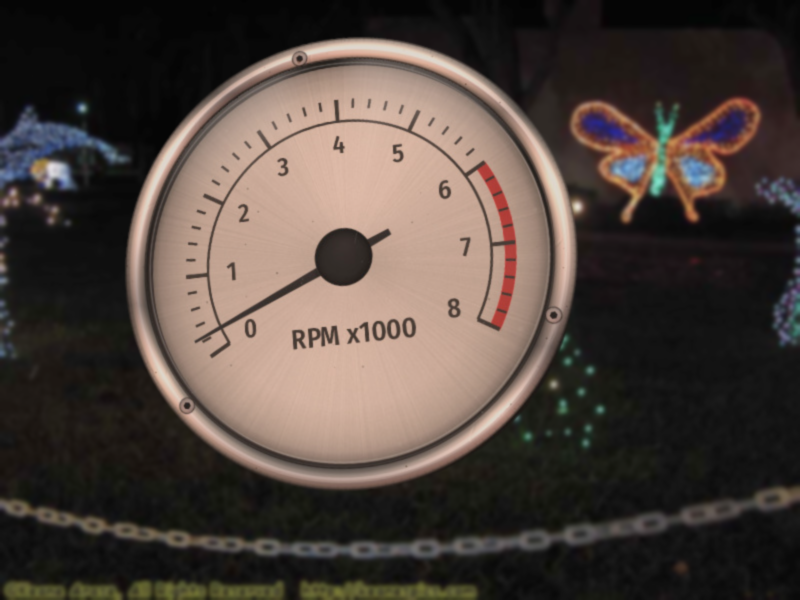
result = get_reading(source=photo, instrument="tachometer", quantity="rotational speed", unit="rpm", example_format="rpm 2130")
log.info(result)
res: rpm 200
